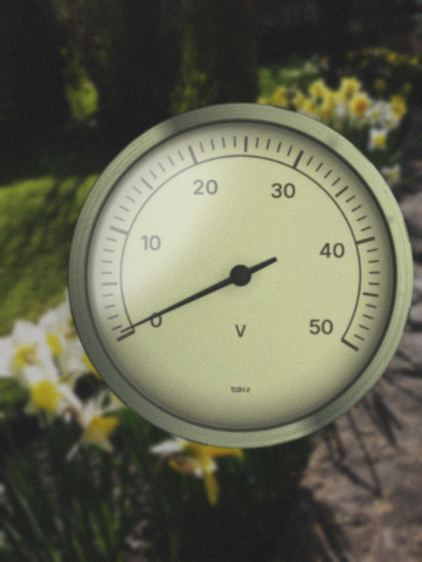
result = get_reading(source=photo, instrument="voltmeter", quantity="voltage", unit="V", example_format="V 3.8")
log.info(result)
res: V 0.5
